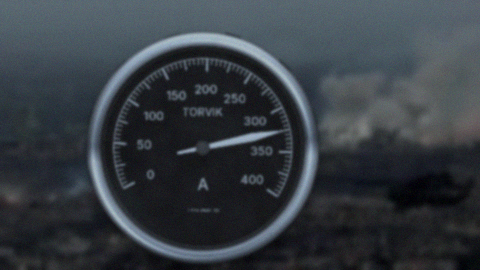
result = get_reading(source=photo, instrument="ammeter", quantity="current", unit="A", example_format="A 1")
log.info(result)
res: A 325
